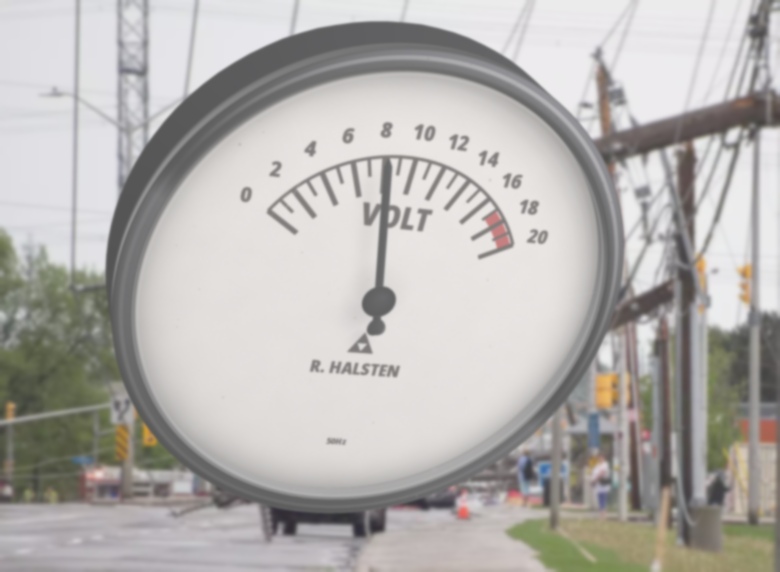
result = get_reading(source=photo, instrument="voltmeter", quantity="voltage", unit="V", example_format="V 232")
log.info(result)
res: V 8
